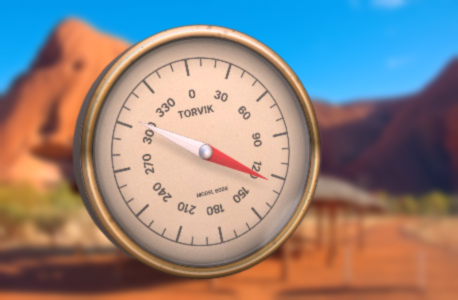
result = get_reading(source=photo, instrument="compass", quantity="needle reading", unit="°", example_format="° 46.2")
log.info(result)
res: ° 125
